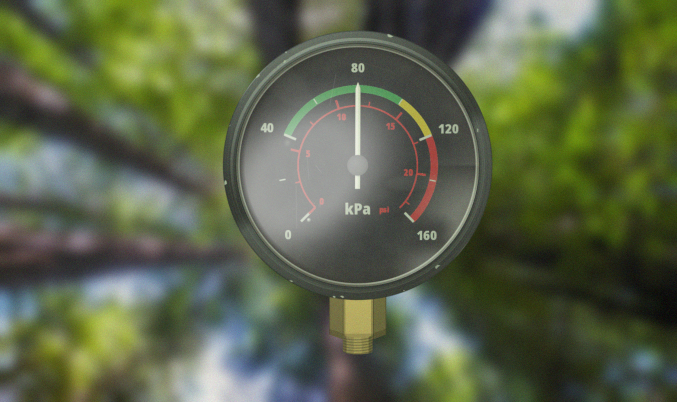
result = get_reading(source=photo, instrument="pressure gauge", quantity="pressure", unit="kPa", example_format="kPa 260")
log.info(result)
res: kPa 80
